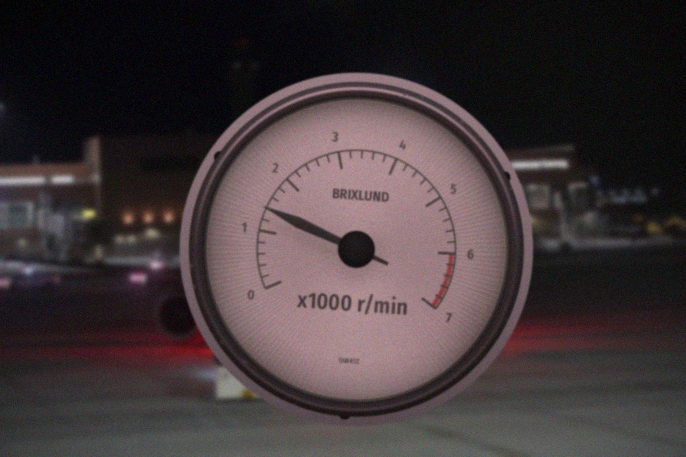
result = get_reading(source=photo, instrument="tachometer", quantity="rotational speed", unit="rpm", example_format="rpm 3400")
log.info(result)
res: rpm 1400
